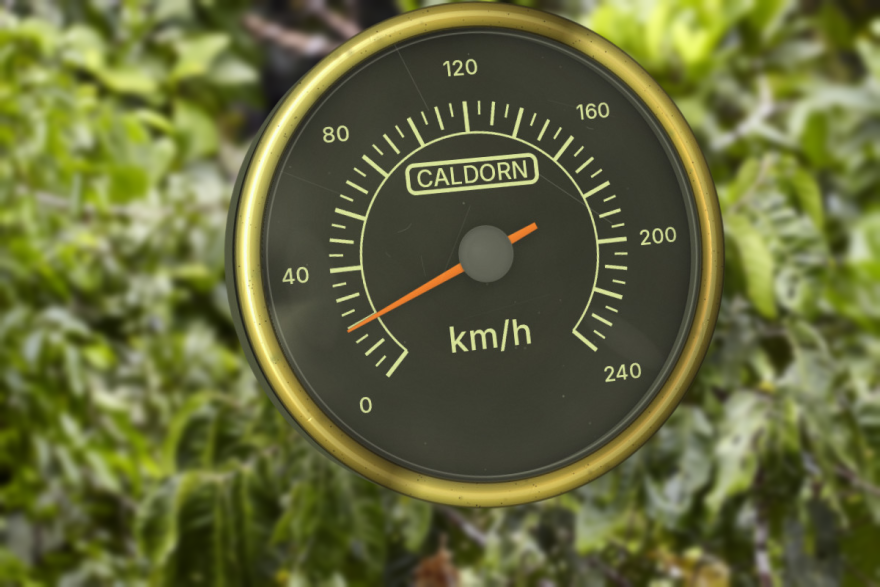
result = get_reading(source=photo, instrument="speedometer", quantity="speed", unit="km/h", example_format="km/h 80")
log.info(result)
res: km/h 20
